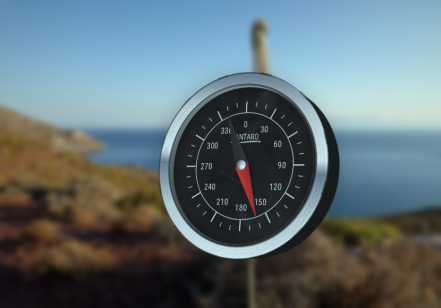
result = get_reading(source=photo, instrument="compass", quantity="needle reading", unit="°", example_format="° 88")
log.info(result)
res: ° 160
